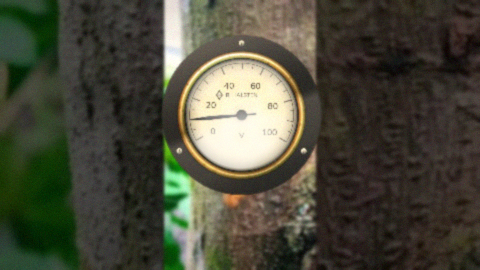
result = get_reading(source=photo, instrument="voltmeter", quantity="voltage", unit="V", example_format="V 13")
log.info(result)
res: V 10
